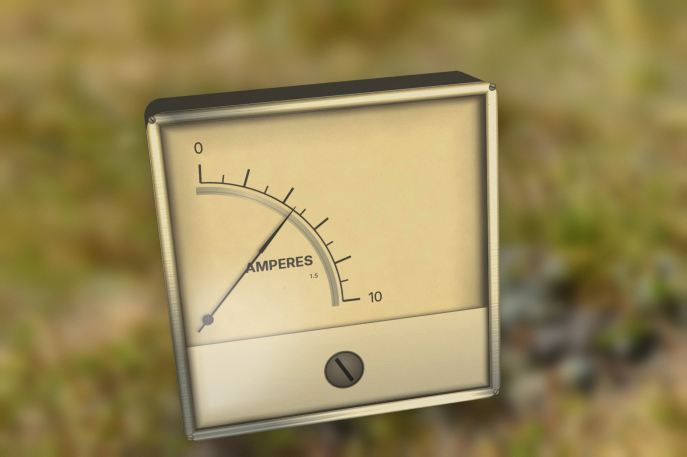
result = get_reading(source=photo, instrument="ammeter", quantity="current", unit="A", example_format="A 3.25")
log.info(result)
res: A 4.5
